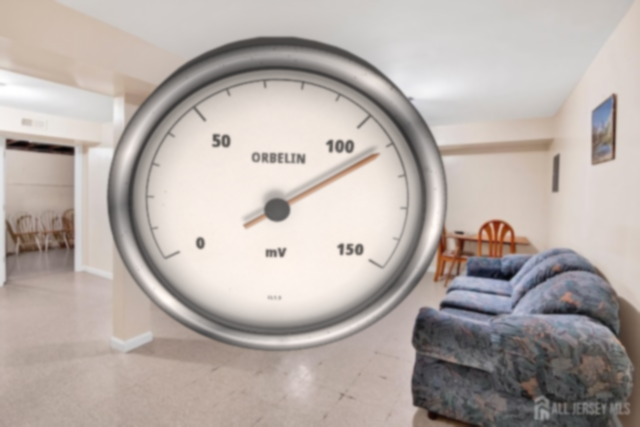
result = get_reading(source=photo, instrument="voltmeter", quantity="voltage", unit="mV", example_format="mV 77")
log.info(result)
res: mV 110
